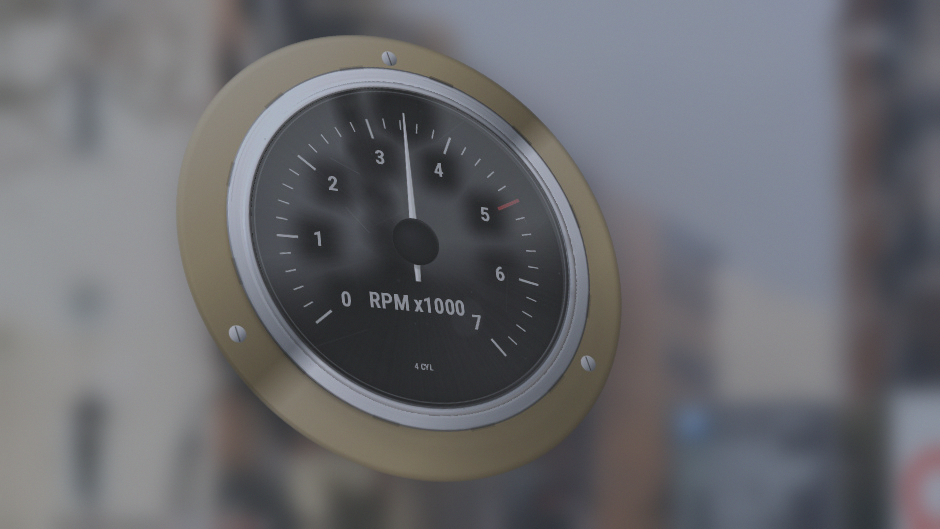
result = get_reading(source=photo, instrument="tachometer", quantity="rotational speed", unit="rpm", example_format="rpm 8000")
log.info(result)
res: rpm 3400
